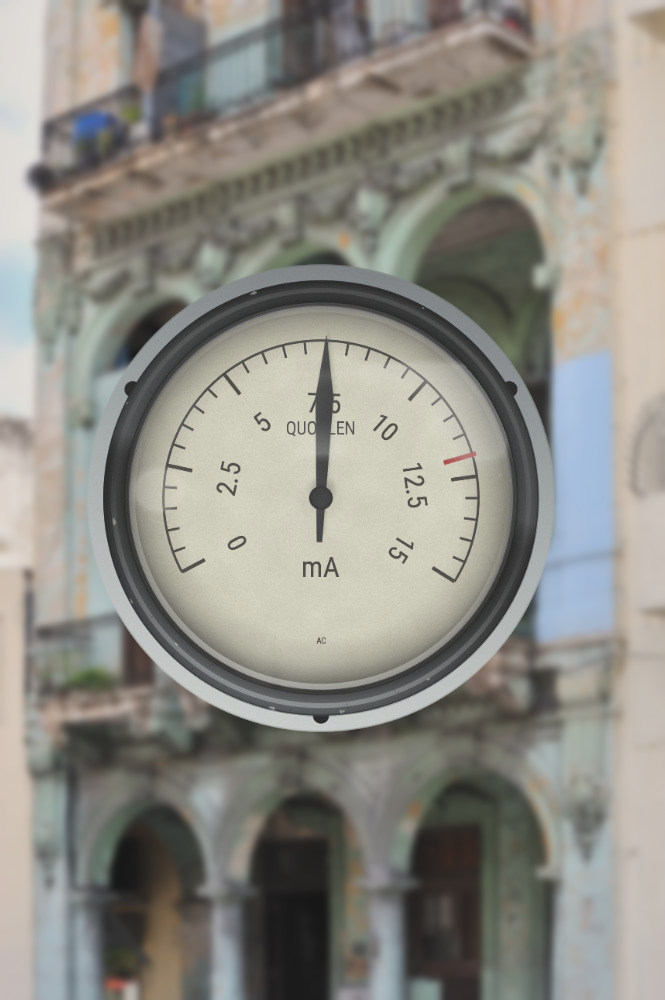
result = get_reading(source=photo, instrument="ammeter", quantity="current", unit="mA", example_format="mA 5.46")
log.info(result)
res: mA 7.5
